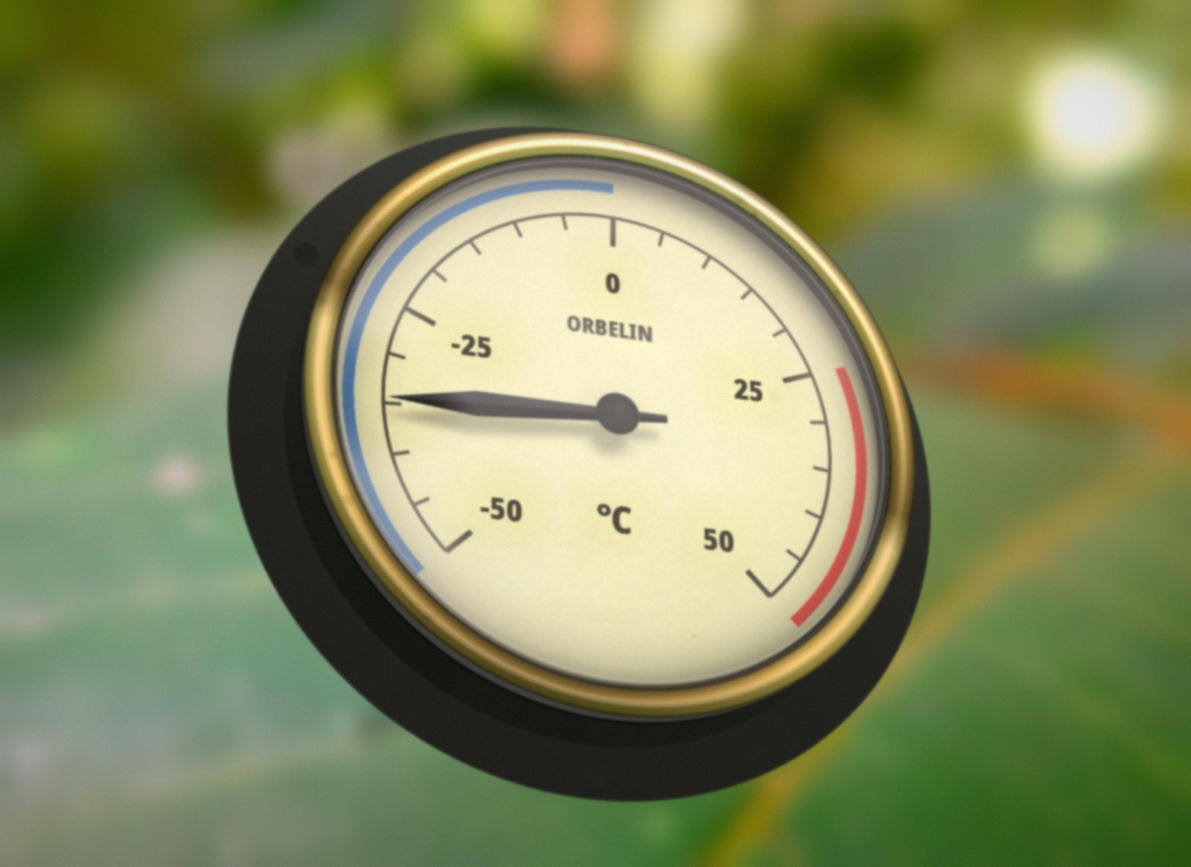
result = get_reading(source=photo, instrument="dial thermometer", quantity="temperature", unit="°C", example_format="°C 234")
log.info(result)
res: °C -35
